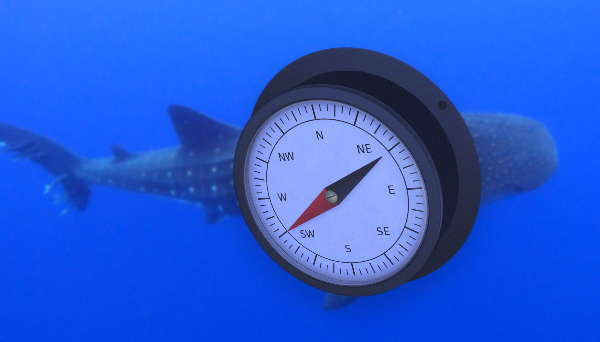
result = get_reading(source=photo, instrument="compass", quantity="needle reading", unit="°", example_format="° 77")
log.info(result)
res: ° 240
